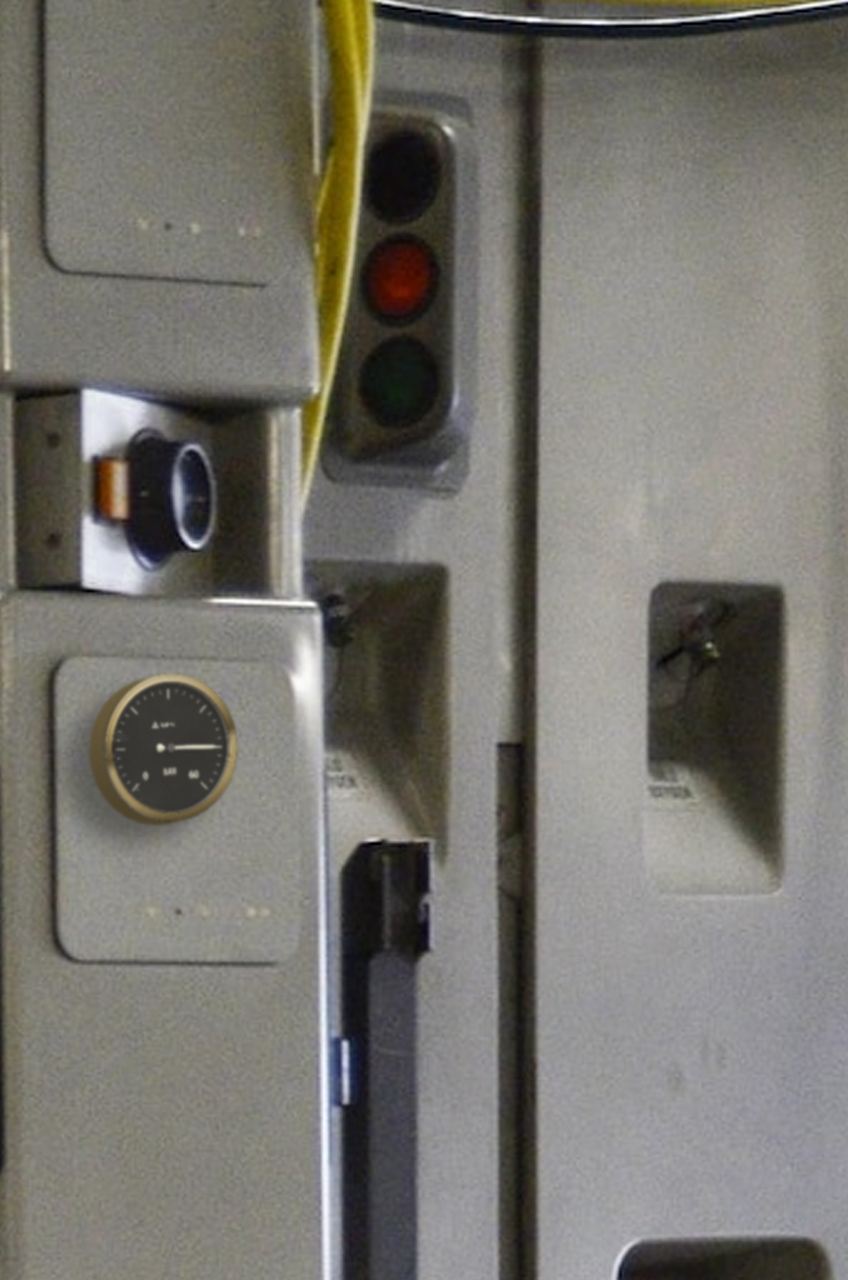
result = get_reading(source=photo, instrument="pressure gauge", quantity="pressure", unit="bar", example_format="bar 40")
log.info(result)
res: bar 50
